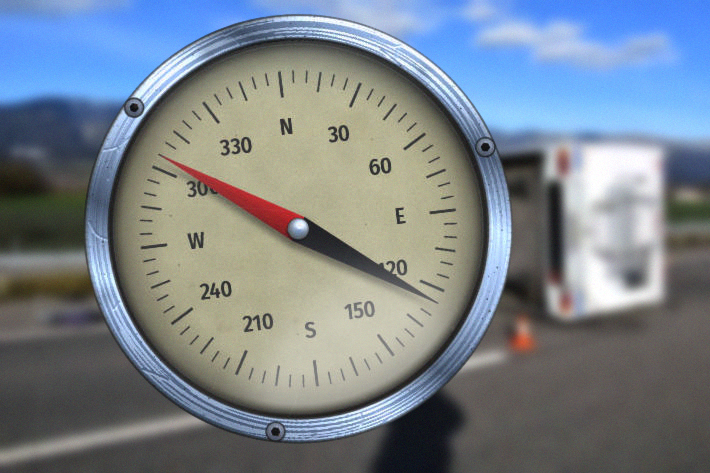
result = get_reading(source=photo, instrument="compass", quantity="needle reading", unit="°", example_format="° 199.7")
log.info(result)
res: ° 305
